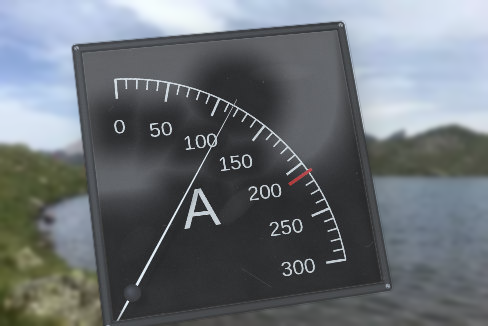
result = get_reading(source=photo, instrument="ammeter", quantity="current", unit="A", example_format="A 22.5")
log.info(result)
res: A 115
